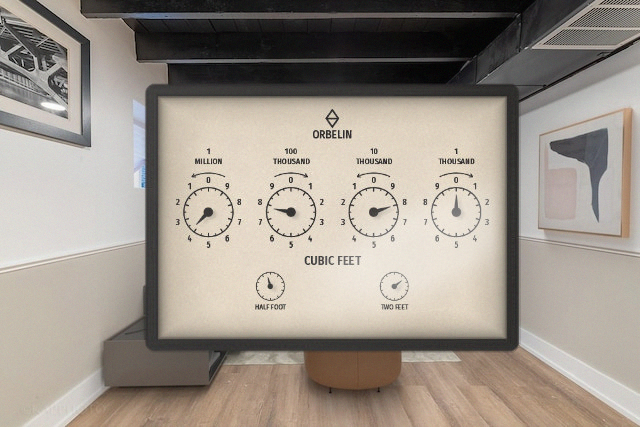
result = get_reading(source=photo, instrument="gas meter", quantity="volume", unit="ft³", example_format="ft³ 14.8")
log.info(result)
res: ft³ 378000
